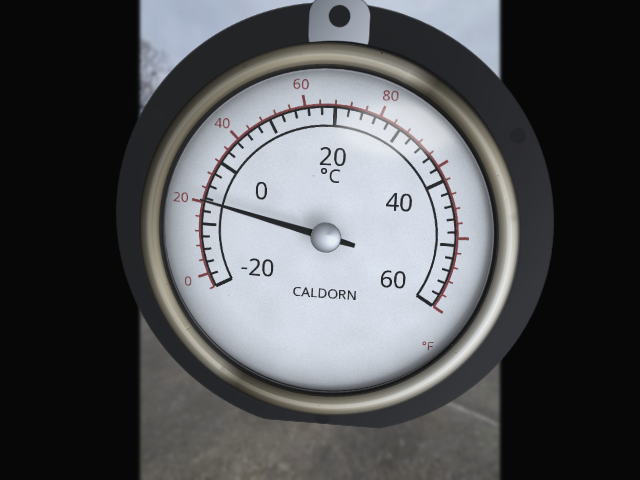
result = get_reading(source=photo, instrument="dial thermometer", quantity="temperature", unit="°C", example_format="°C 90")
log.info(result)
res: °C -6
